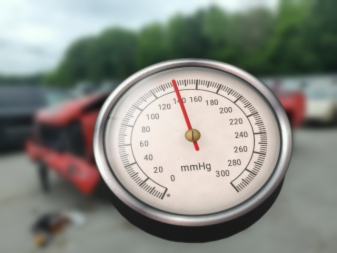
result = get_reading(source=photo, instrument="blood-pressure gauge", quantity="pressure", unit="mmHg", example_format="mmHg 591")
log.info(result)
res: mmHg 140
